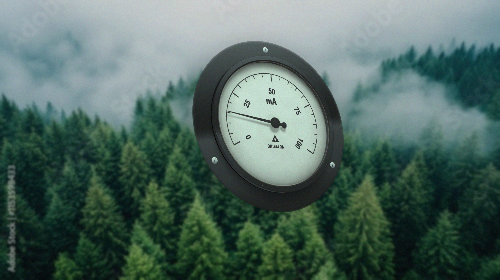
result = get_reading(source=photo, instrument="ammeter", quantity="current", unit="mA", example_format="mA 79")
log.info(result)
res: mA 15
